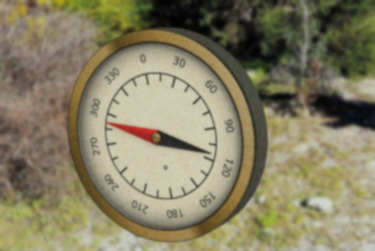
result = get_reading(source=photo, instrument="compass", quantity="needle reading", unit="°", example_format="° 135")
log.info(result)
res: ° 292.5
